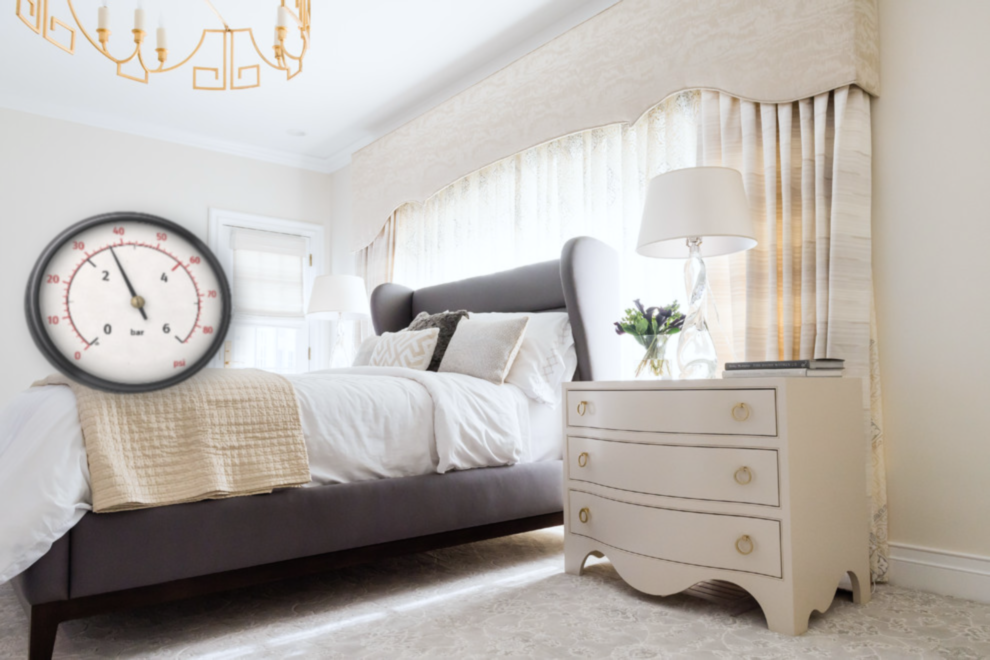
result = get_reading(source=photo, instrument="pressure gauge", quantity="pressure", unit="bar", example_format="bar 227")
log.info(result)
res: bar 2.5
